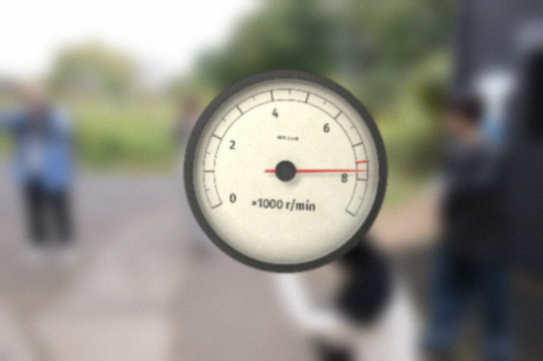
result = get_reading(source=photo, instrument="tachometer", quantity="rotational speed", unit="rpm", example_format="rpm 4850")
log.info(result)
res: rpm 7750
